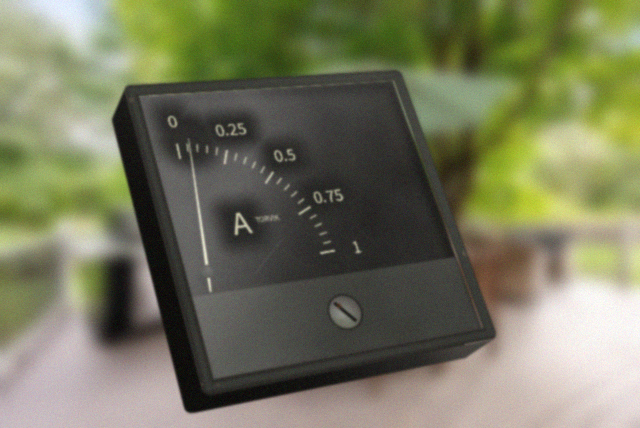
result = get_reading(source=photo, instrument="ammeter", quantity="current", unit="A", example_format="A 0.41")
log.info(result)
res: A 0.05
